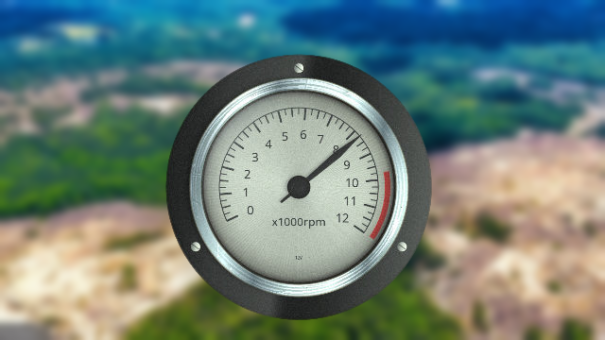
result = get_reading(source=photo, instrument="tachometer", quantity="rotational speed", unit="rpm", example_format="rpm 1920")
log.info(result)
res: rpm 8250
